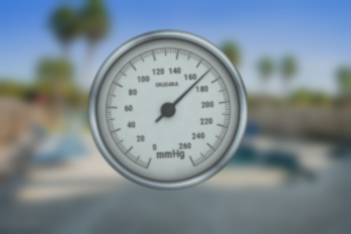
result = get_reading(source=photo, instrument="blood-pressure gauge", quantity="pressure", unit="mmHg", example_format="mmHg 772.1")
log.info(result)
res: mmHg 170
